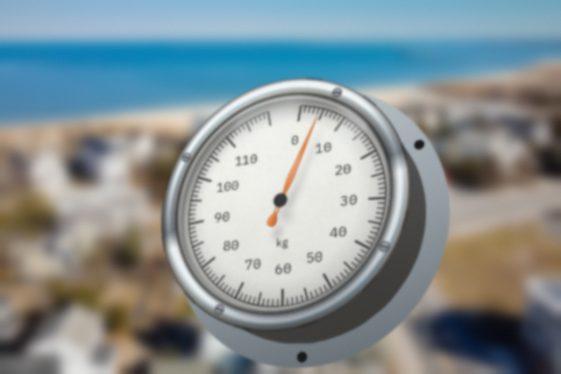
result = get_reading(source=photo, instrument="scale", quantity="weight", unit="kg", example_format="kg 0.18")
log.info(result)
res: kg 5
